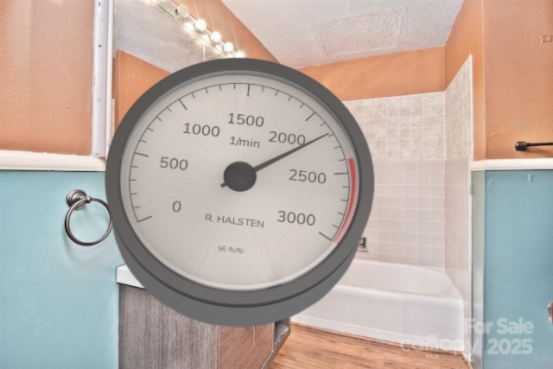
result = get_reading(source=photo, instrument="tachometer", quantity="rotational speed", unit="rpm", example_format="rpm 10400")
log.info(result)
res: rpm 2200
